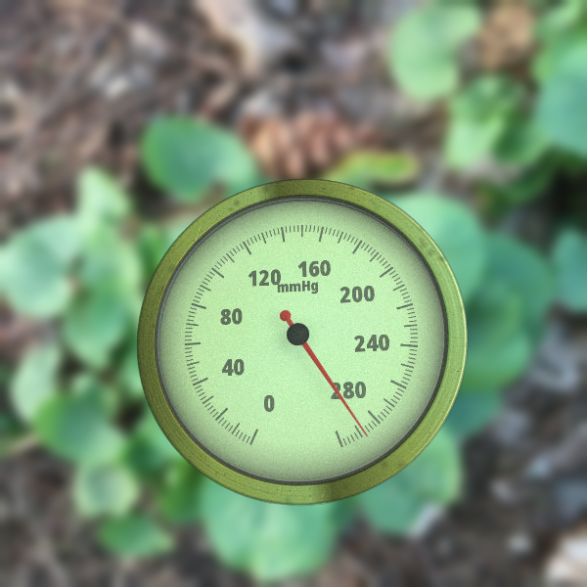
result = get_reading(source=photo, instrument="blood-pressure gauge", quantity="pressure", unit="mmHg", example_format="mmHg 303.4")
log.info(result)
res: mmHg 288
